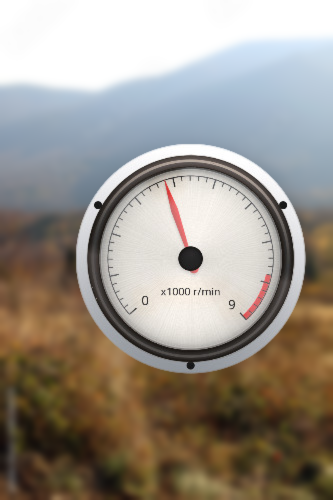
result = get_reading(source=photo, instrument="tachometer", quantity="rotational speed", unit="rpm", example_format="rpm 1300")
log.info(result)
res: rpm 3800
